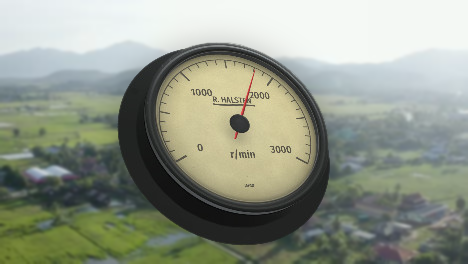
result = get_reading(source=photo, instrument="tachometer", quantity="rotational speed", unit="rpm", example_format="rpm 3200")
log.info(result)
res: rpm 1800
